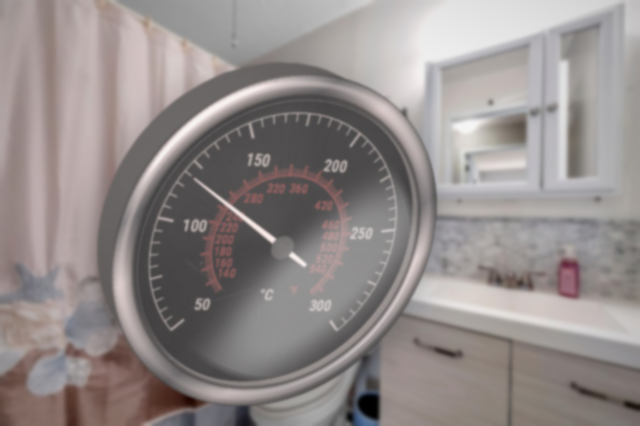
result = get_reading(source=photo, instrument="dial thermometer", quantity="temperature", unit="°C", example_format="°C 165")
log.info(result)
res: °C 120
